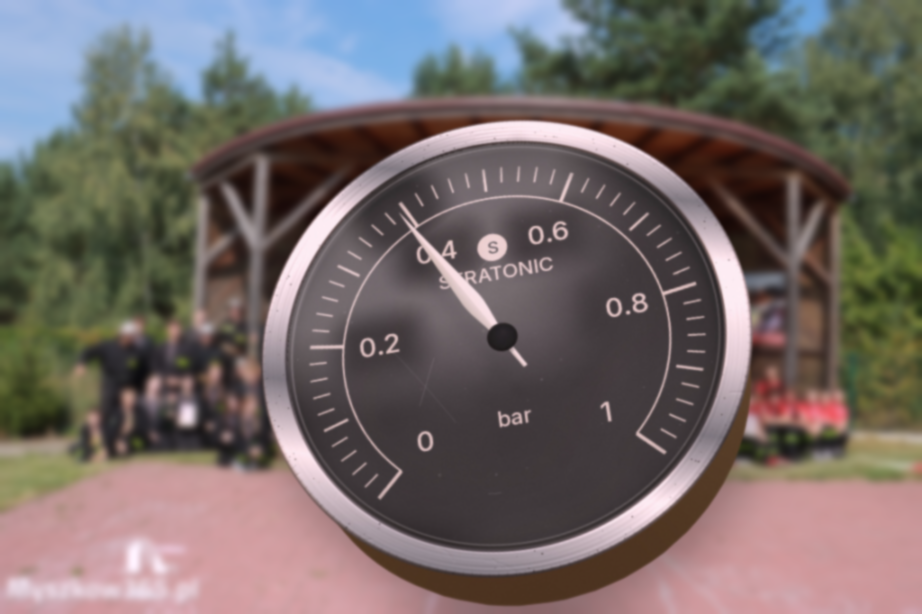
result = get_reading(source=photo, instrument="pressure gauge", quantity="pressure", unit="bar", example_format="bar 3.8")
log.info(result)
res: bar 0.39
